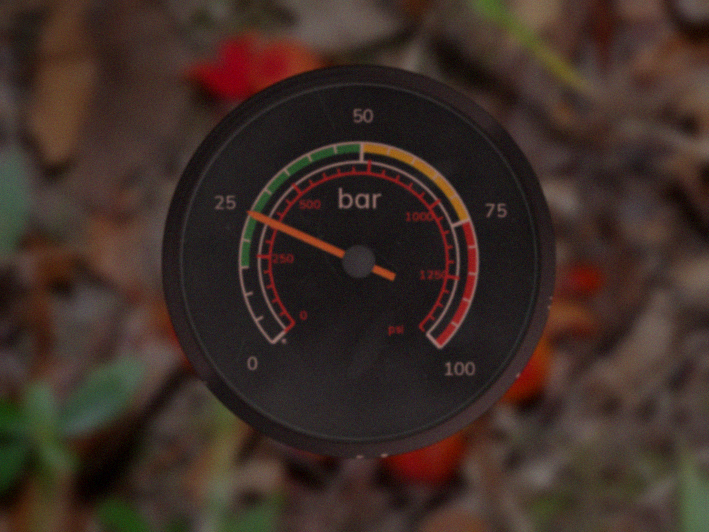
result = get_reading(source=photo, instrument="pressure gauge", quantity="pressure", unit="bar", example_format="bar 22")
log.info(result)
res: bar 25
